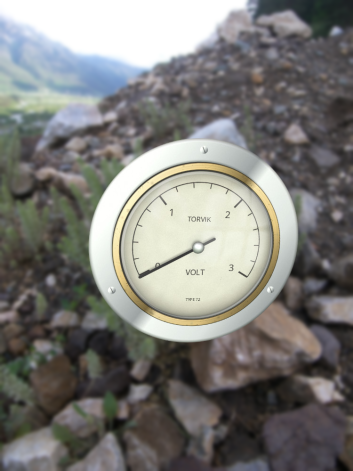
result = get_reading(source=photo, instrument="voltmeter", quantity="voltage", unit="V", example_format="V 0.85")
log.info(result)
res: V 0
